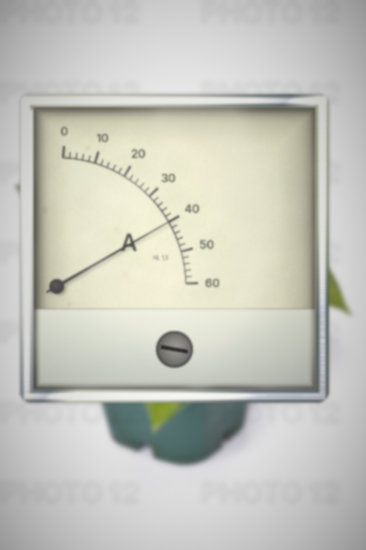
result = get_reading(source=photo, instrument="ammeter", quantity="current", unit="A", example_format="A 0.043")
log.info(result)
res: A 40
